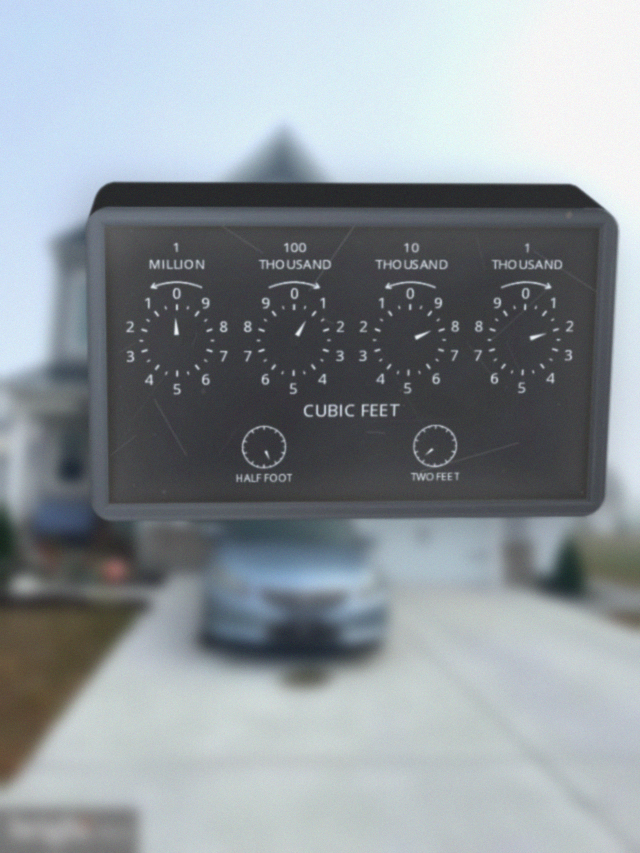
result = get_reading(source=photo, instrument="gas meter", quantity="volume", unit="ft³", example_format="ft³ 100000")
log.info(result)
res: ft³ 8200
